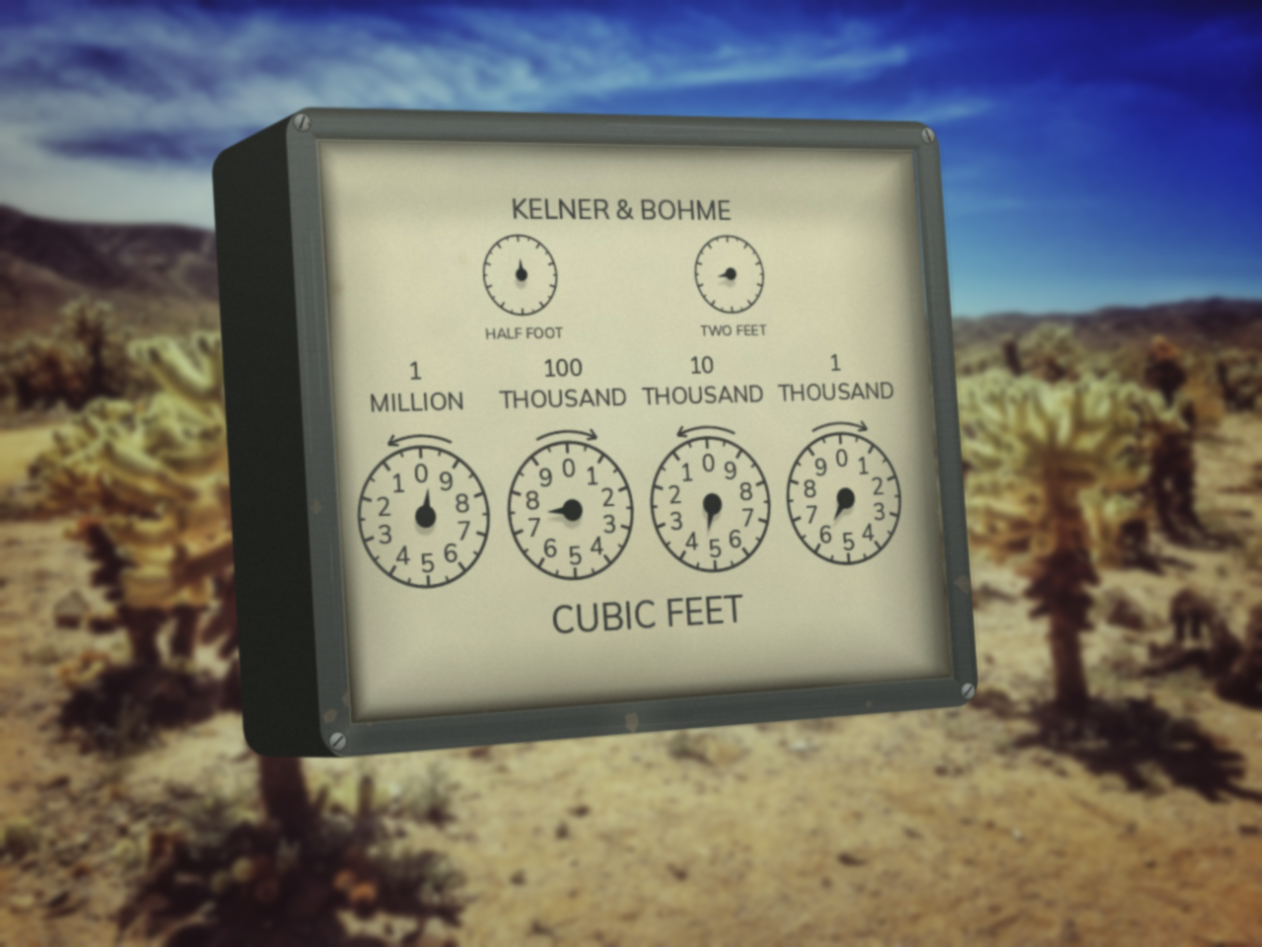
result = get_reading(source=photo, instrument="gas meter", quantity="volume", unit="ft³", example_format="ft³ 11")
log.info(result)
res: ft³ 974600
